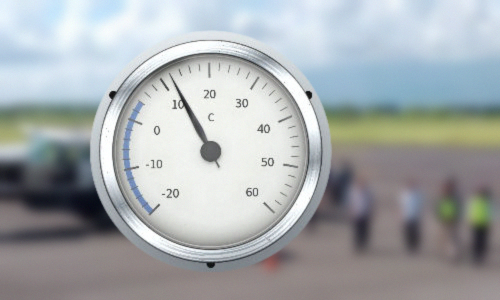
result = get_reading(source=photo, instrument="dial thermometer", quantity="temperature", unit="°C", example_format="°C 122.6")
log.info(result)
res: °C 12
